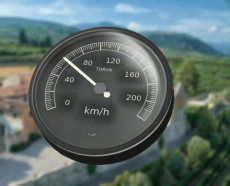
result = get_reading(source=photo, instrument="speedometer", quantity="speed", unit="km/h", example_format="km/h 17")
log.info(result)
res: km/h 60
